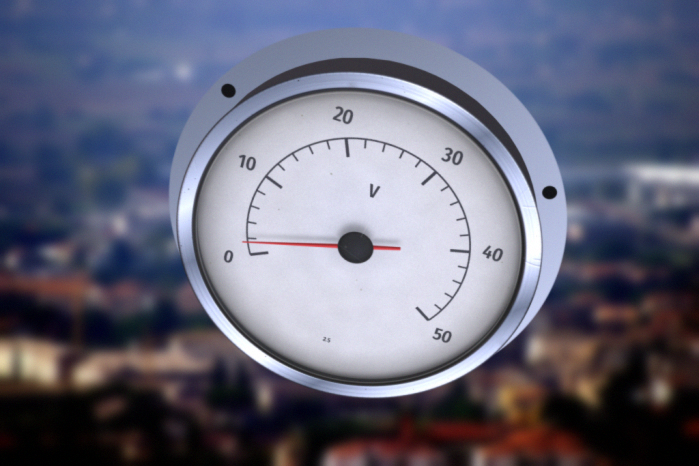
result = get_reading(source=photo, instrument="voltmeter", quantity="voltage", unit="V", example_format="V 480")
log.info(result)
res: V 2
